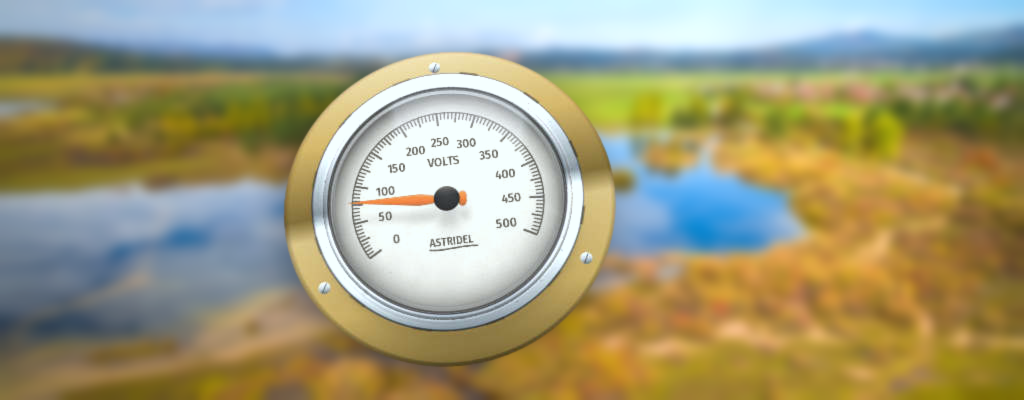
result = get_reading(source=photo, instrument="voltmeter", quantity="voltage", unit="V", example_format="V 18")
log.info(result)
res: V 75
